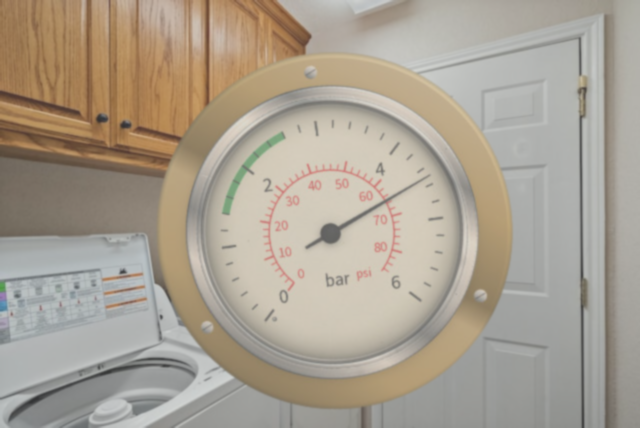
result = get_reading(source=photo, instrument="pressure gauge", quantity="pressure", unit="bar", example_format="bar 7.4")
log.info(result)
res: bar 4.5
